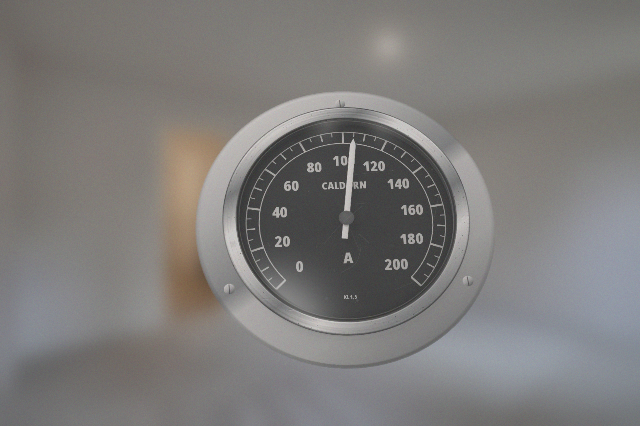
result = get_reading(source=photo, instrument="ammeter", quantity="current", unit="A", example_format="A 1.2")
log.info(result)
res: A 105
